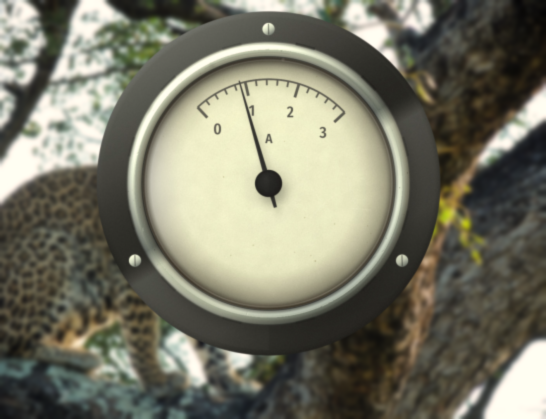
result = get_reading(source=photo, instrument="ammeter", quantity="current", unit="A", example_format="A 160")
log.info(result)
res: A 0.9
